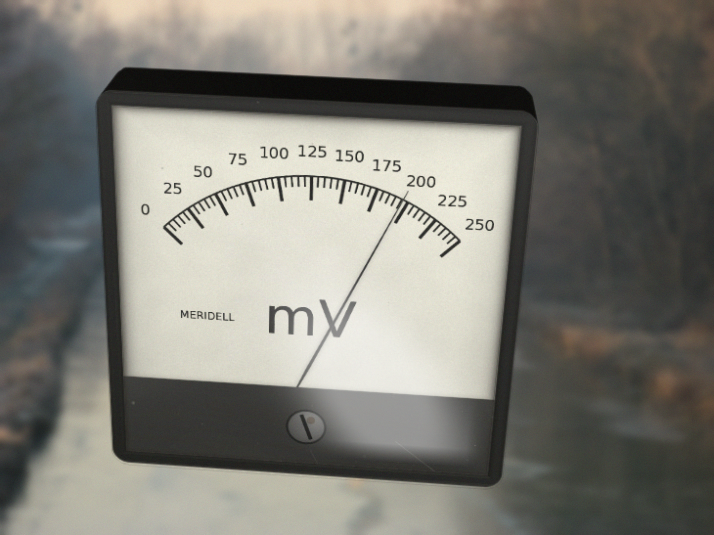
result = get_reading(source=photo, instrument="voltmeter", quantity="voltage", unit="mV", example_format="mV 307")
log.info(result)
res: mV 195
